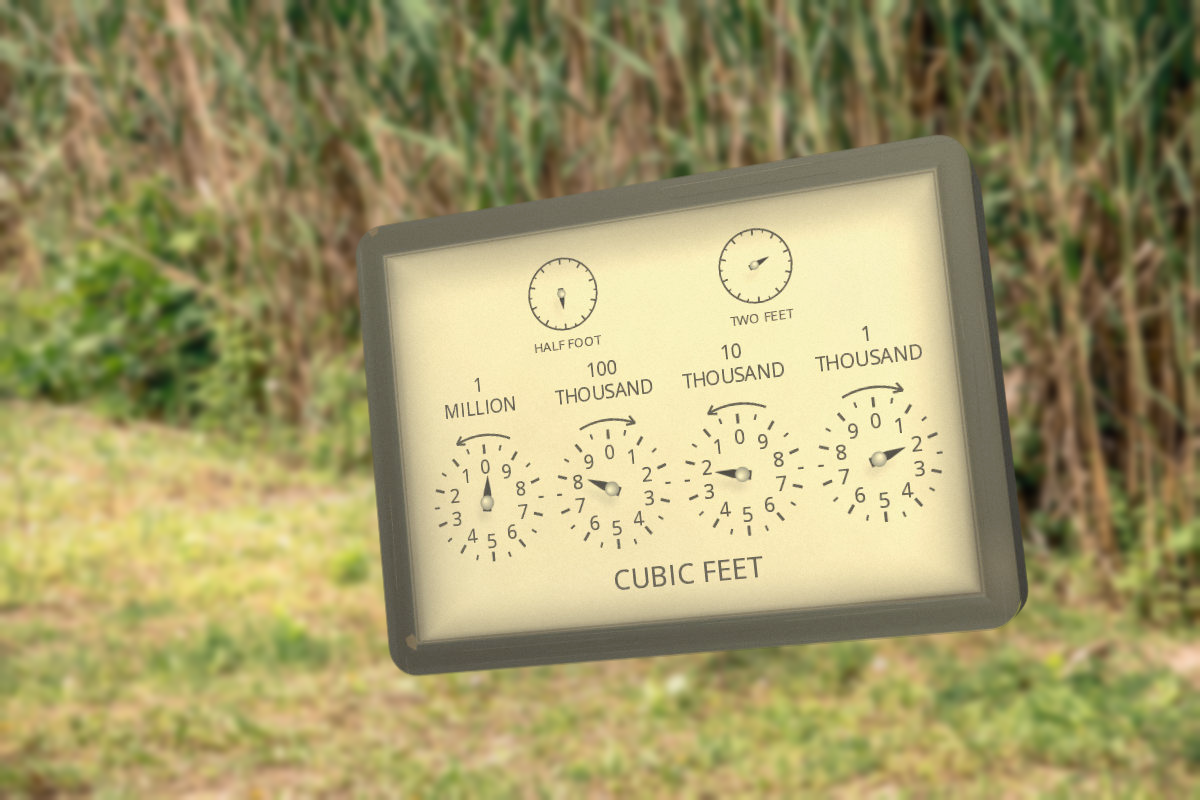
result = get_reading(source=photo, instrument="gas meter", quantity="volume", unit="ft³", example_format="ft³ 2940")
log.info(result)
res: ft³ 982200
